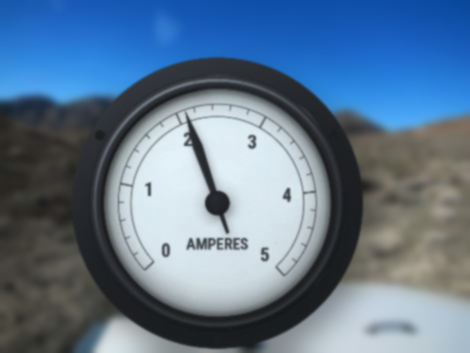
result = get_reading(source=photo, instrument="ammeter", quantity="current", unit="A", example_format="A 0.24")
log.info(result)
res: A 2.1
